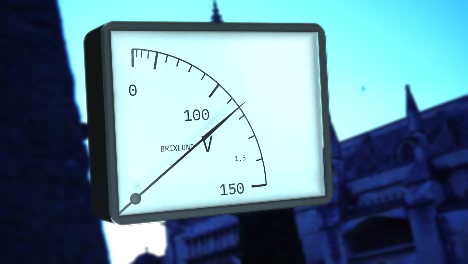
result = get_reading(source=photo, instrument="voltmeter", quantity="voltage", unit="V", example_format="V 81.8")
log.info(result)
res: V 115
